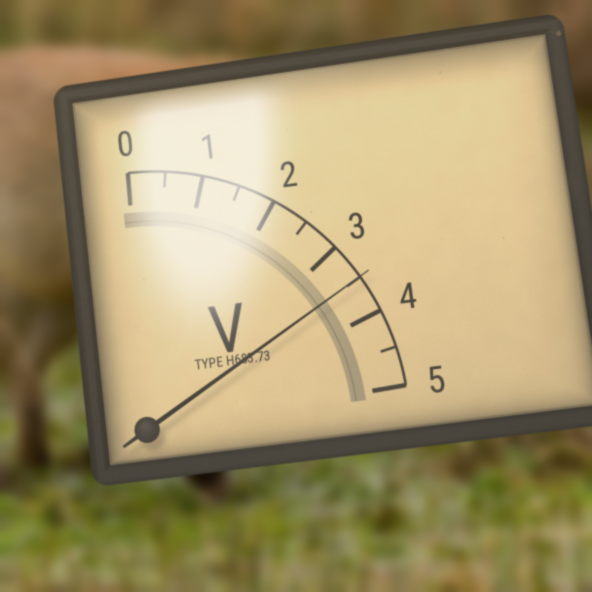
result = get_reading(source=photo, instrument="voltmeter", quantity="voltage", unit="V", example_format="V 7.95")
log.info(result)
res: V 3.5
